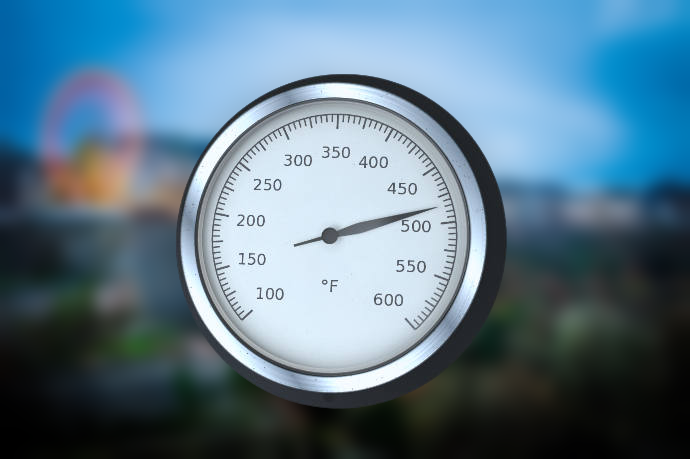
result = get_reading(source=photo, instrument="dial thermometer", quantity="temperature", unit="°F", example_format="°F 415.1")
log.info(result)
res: °F 485
